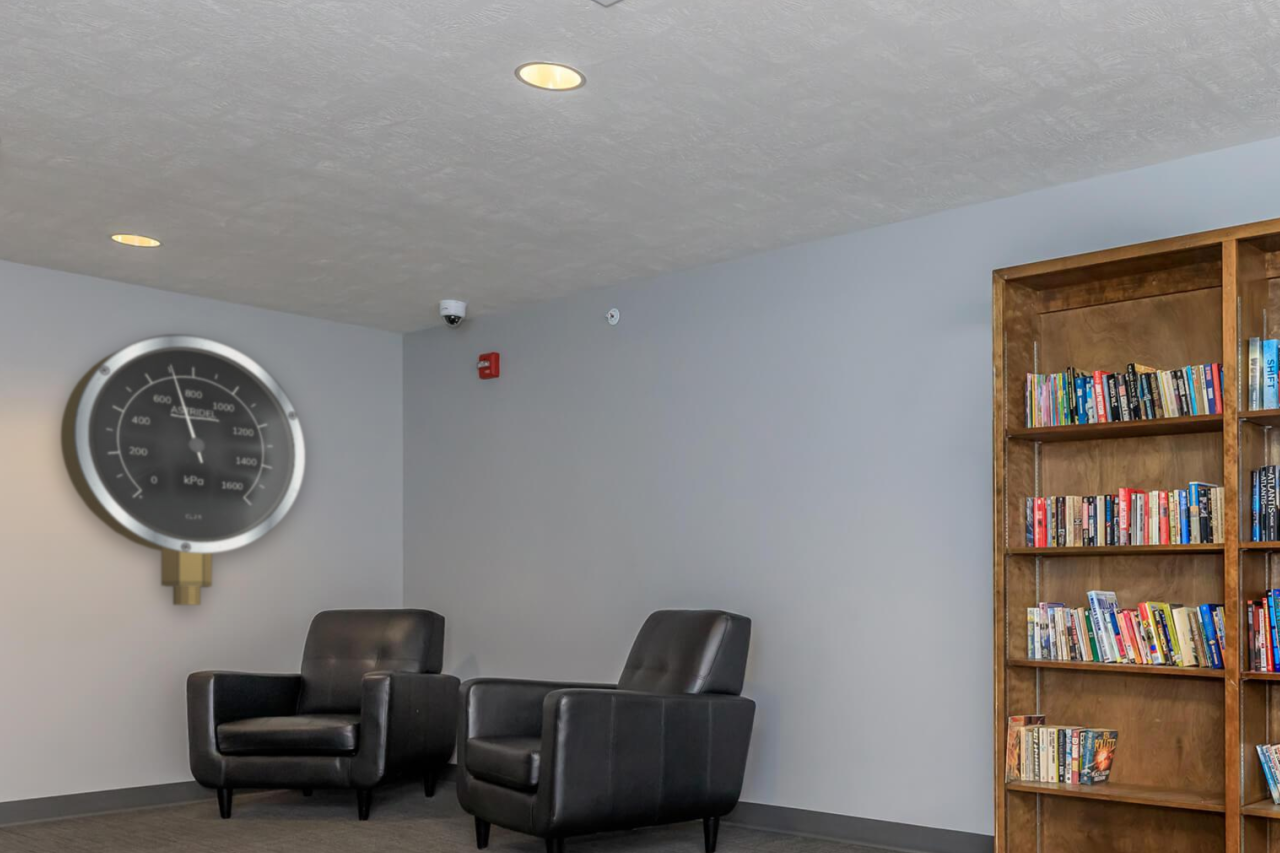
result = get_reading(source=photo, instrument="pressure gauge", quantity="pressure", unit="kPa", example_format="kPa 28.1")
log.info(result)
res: kPa 700
